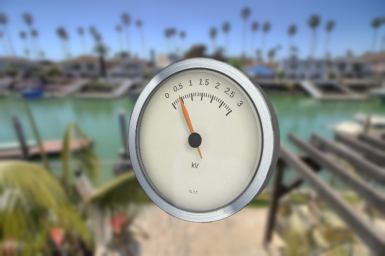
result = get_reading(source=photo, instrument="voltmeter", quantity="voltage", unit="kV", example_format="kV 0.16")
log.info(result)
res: kV 0.5
